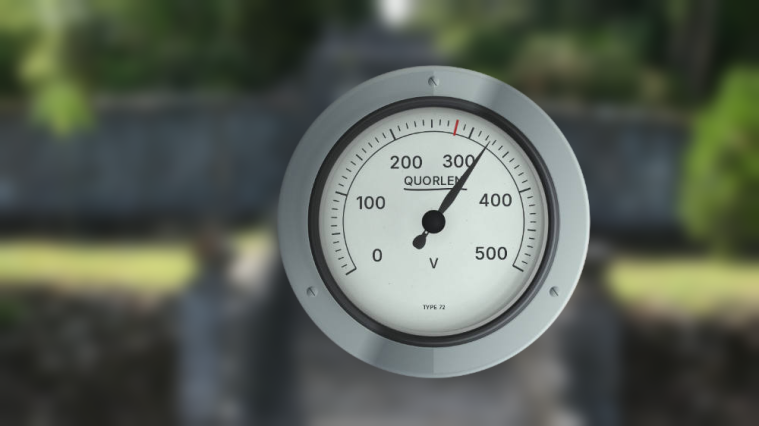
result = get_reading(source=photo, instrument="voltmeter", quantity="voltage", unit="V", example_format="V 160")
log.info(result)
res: V 325
